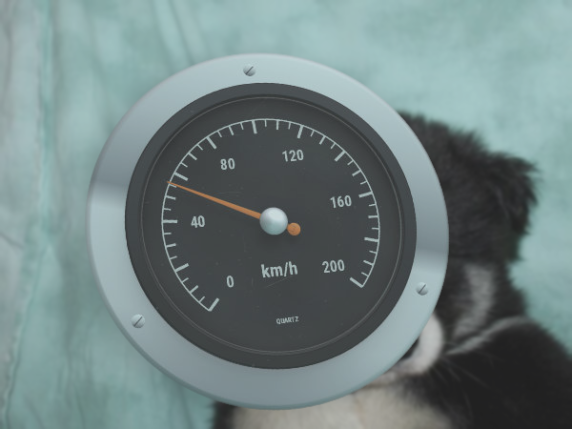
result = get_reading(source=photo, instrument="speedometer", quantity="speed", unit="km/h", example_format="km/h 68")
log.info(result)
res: km/h 55
